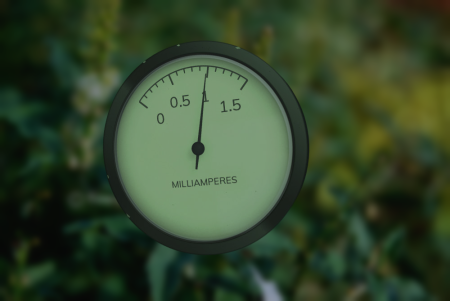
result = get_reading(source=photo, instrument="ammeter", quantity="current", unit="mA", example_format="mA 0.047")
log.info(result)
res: mA 1
